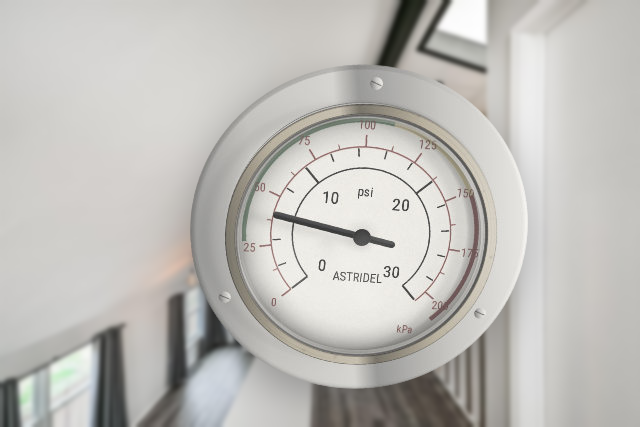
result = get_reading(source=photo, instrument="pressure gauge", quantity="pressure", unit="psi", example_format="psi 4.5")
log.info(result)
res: psi 6
